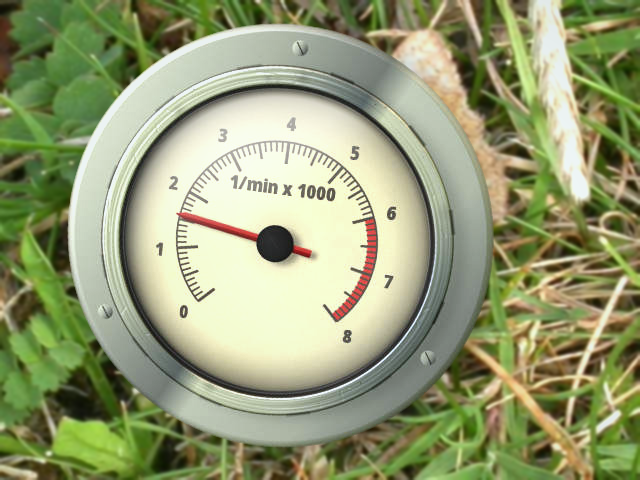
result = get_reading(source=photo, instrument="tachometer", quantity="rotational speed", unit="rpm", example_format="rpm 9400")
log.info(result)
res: rpm 1600
